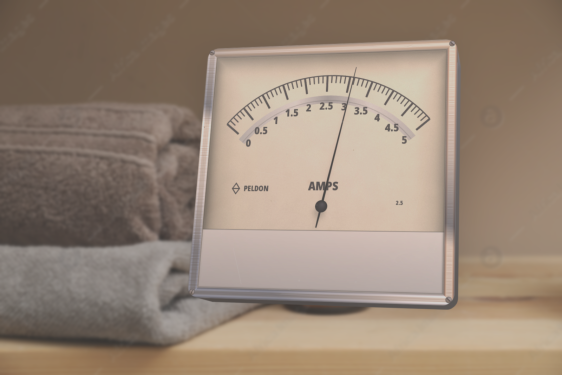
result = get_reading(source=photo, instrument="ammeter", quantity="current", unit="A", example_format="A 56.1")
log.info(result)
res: A 3.1
